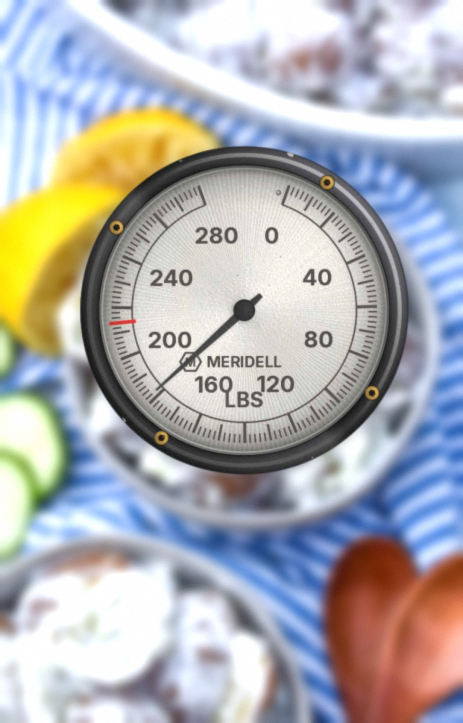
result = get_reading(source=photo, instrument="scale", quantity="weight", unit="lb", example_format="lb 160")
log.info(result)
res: lb 182
